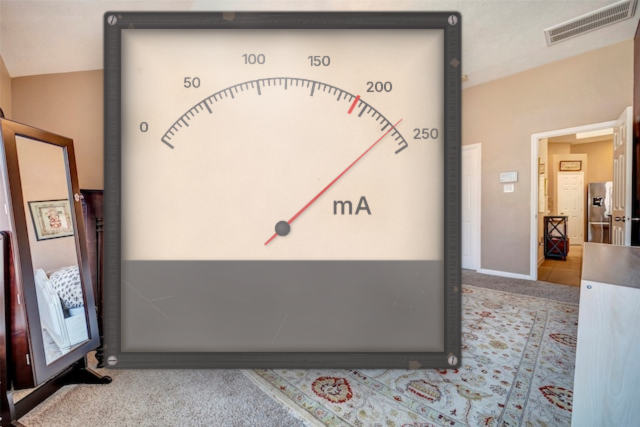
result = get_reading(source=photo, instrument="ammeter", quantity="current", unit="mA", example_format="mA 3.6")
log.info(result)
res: mA 230
